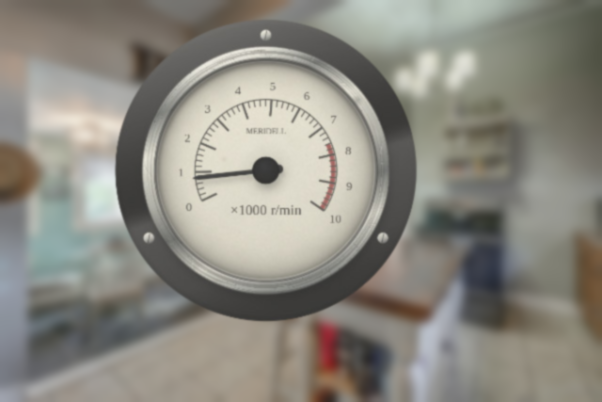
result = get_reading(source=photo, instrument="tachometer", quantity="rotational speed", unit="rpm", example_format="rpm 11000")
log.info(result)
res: rpm 800
